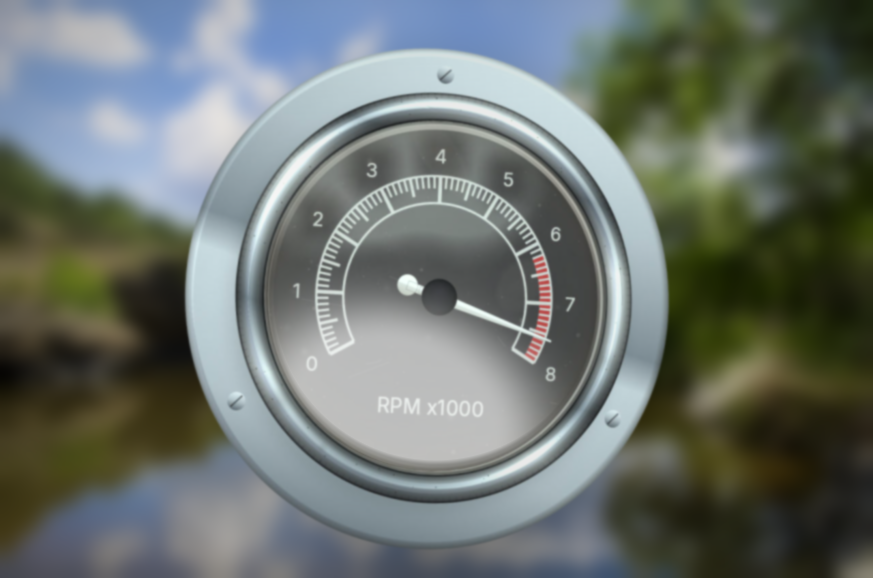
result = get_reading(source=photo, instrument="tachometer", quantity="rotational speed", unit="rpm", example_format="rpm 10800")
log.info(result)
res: rpm 7600
